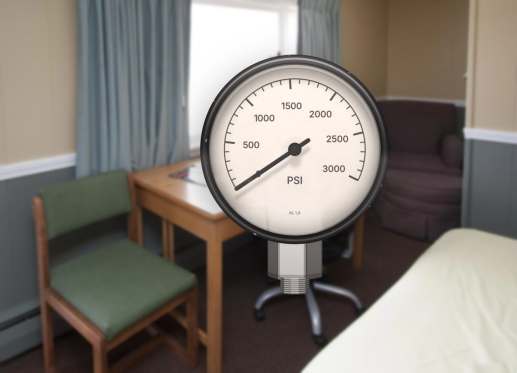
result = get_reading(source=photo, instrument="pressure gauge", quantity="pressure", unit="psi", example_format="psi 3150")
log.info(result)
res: psi 0
